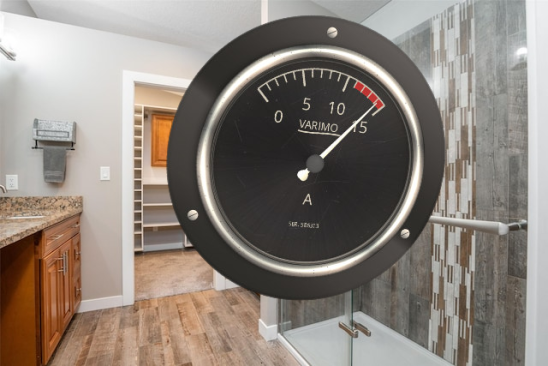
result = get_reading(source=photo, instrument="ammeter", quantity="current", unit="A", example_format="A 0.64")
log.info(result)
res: A 14
